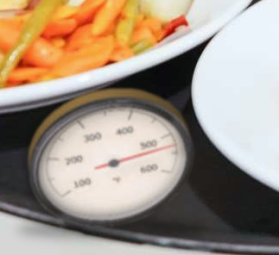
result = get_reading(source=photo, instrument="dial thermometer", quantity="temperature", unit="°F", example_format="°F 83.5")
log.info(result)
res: °F 525
